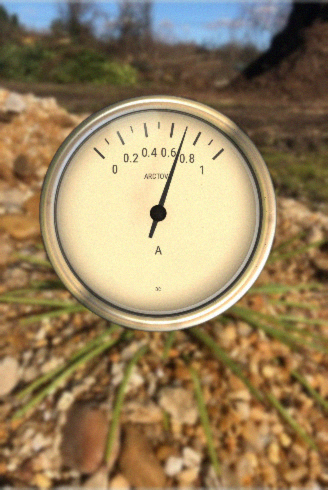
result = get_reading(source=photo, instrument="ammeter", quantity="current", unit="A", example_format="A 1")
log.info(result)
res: A 0.7
